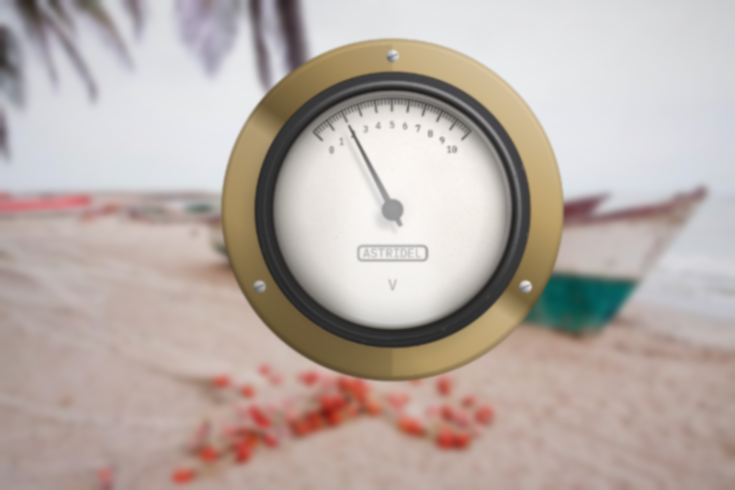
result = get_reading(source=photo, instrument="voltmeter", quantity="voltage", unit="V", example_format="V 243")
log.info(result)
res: V 2
